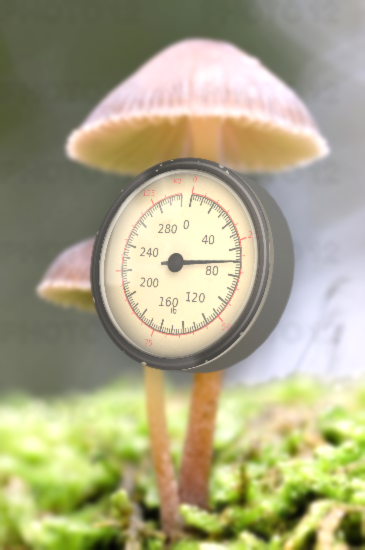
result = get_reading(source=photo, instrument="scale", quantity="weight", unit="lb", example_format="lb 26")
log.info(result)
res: lb 70
